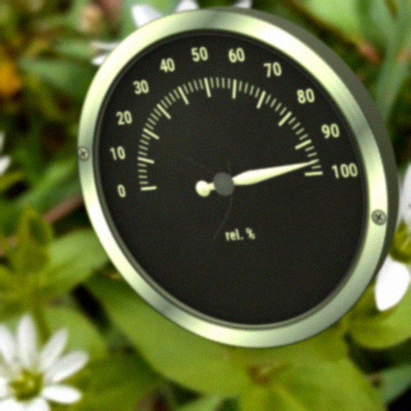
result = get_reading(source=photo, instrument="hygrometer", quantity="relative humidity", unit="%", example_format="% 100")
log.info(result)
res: % 96
